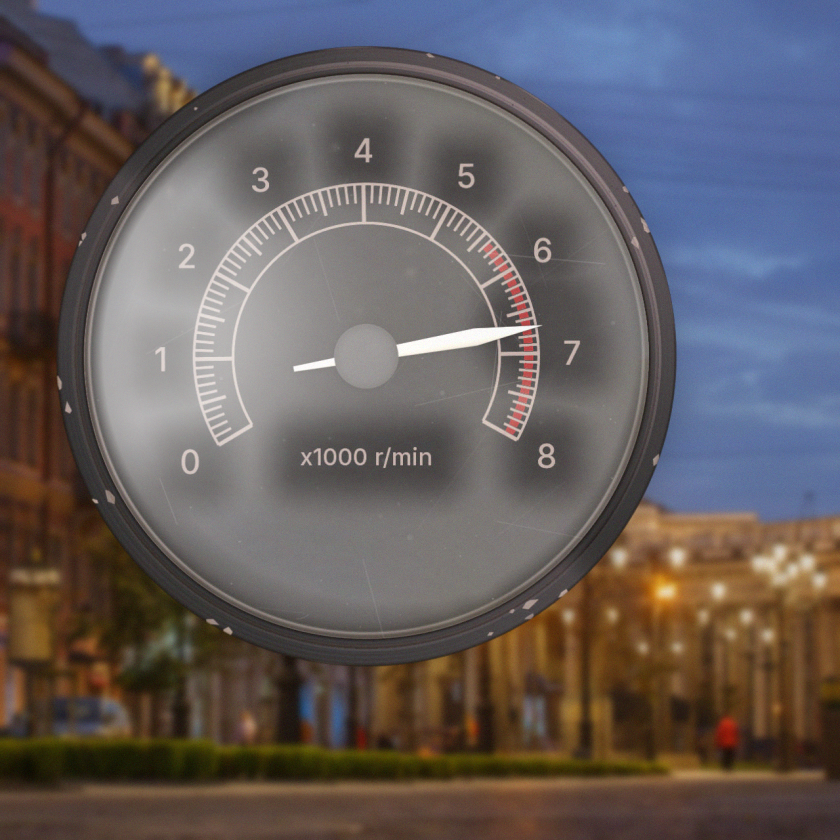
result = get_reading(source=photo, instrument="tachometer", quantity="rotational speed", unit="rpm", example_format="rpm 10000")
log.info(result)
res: rpm 6700
